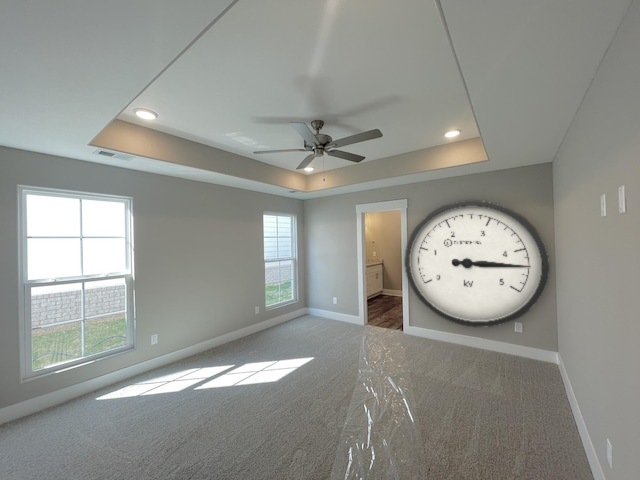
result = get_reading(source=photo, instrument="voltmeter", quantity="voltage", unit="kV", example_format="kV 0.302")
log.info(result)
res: kV 4.4
